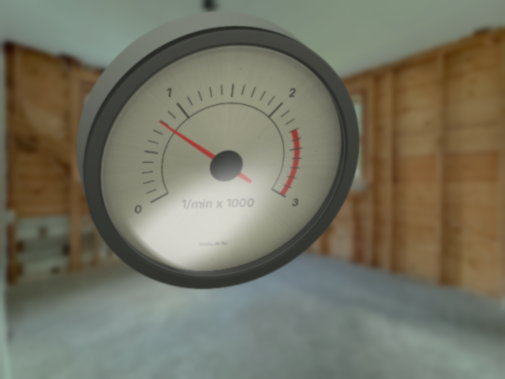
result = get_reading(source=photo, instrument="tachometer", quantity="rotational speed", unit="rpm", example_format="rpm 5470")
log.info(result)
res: rpm 800
